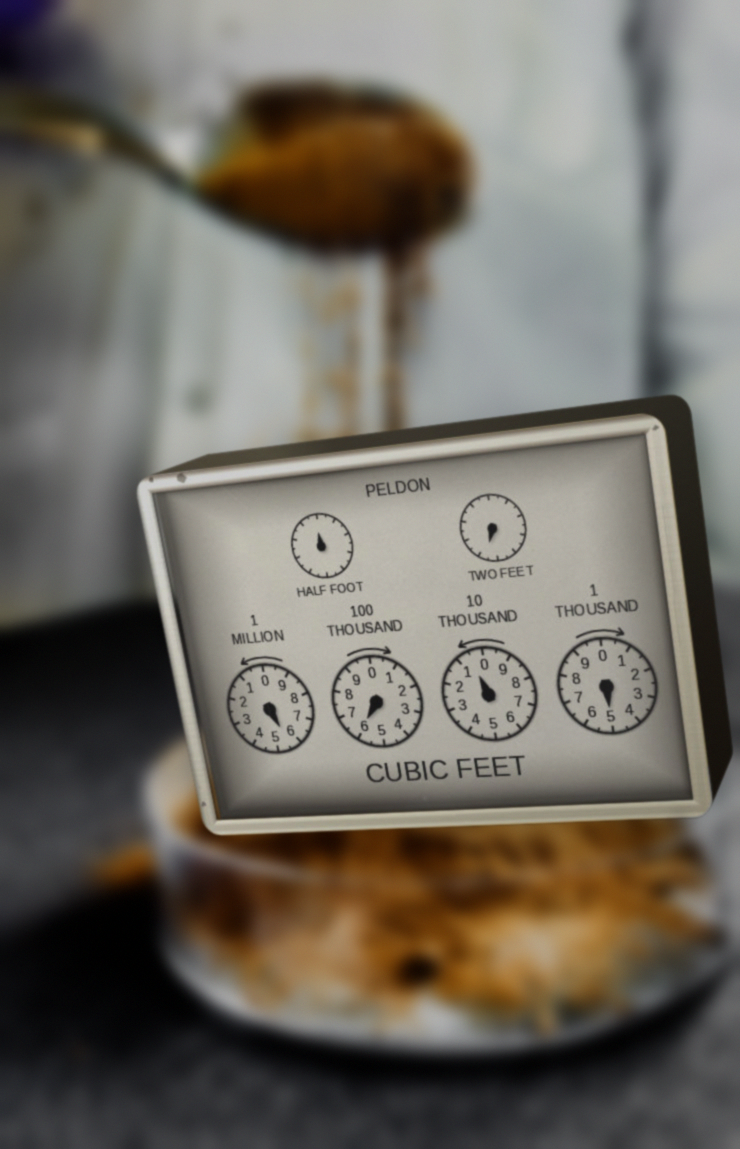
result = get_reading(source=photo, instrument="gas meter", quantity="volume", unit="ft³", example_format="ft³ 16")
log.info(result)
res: ft³ 560500
